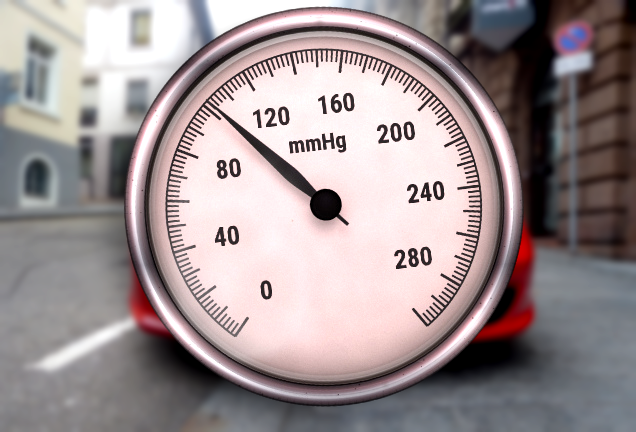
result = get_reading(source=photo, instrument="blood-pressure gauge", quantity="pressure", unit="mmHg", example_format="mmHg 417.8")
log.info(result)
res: mmHg 102
